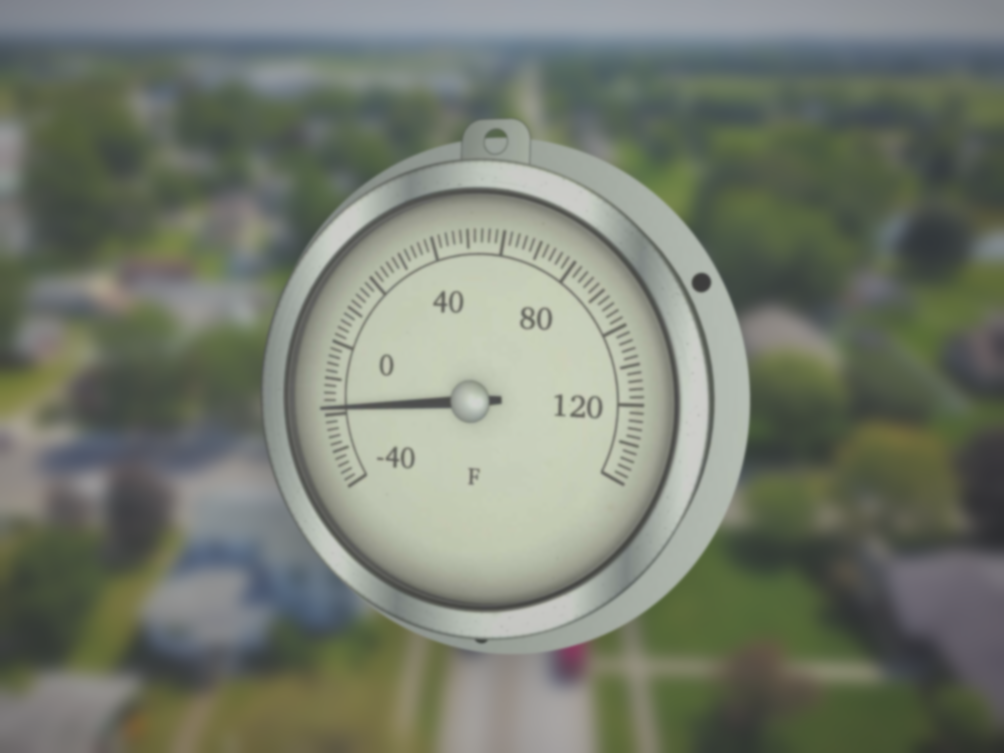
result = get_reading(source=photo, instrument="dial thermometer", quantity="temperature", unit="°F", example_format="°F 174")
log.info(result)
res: °F -18
